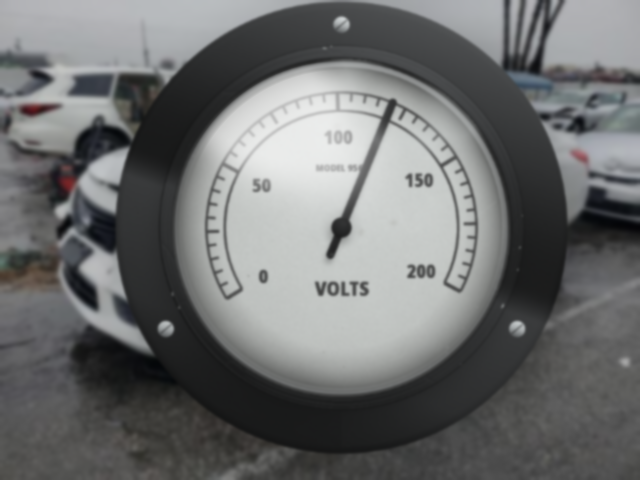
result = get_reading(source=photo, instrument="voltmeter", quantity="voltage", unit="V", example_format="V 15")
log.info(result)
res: V 120
